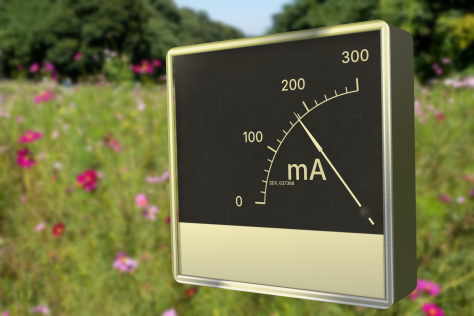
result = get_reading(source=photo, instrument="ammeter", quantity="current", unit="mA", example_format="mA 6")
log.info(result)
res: mA 180
